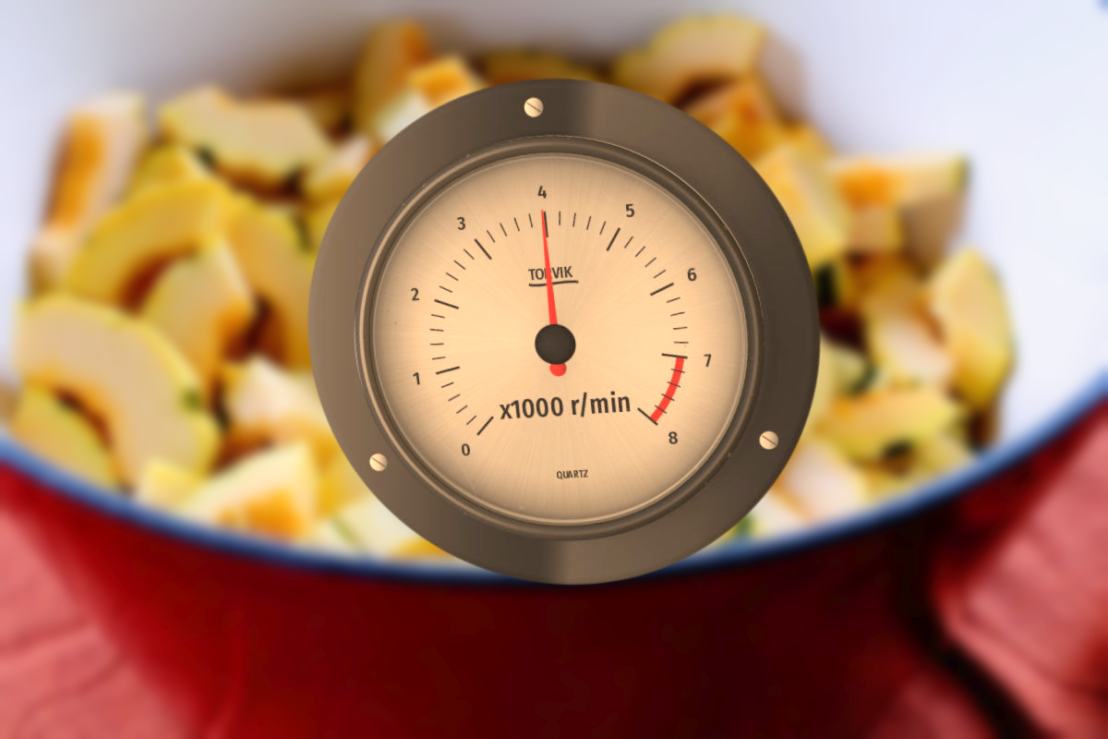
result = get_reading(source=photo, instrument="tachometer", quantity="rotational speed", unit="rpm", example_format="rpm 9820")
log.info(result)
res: rpm 4000
